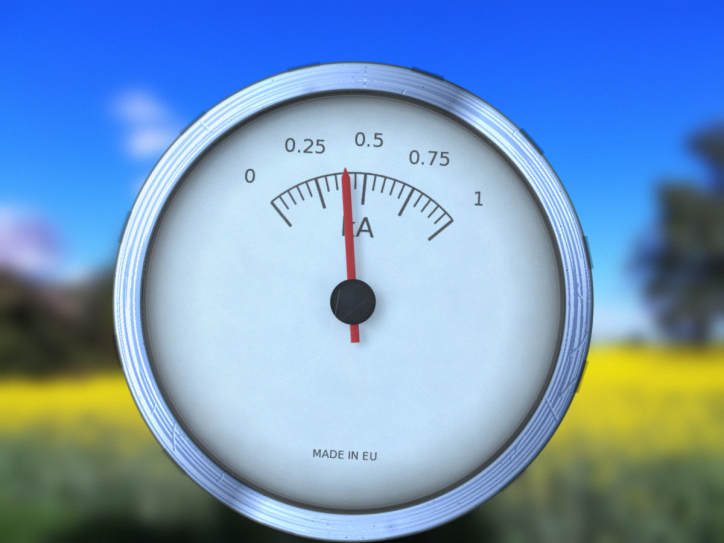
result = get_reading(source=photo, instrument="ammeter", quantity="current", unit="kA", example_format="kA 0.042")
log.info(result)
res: kA 0.4
